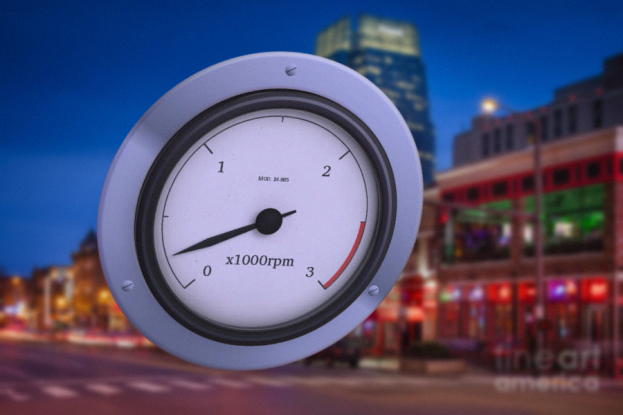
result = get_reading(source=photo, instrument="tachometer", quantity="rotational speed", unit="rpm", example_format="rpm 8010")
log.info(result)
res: rpm 250
